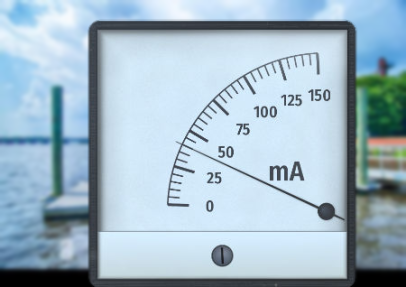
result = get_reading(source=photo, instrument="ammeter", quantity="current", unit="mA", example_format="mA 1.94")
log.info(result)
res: mA 40
